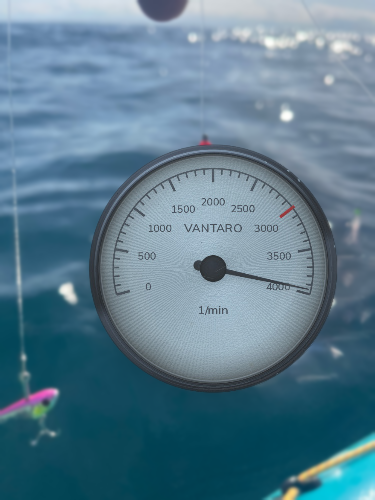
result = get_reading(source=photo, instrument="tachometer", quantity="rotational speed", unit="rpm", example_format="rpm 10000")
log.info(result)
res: rpm 3950
